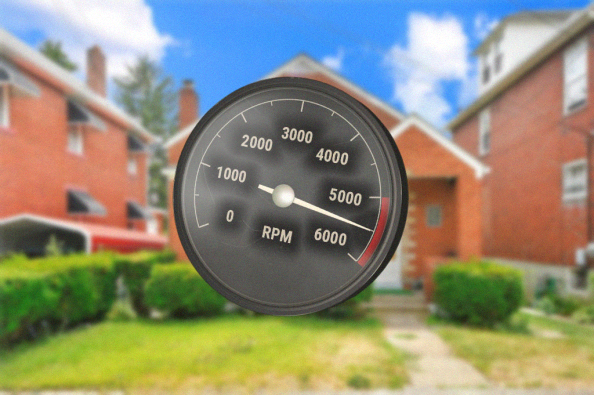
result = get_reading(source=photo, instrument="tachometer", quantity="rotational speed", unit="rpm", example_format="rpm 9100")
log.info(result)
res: rpm 5500
